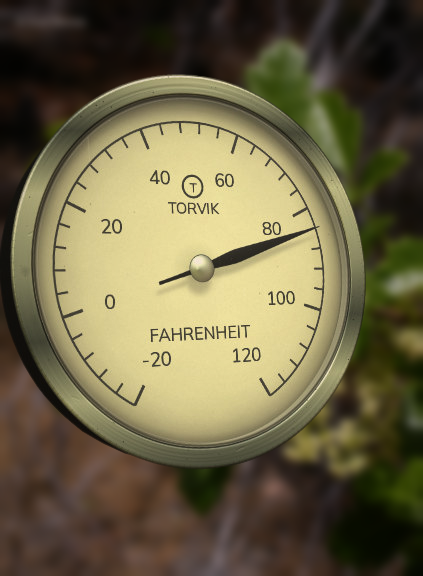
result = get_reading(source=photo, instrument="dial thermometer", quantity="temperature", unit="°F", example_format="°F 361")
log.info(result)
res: °F 84
